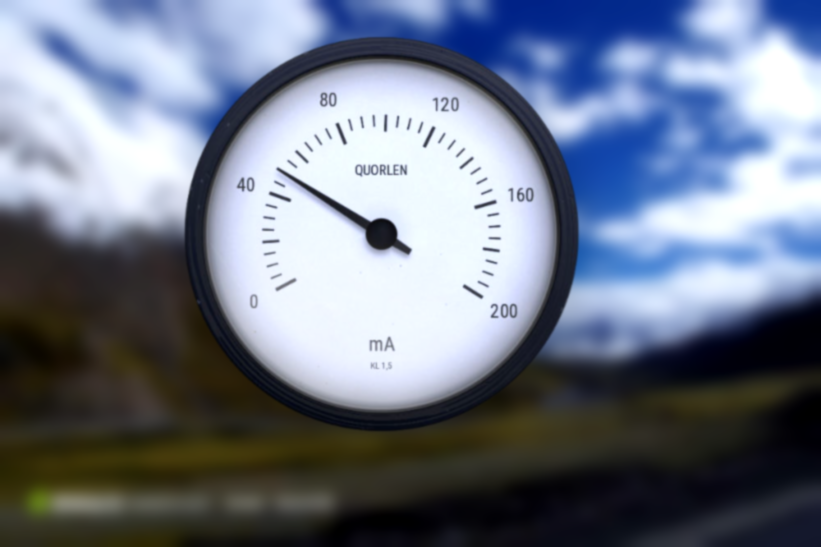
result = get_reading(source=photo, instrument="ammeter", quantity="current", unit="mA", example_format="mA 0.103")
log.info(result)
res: mA 50
